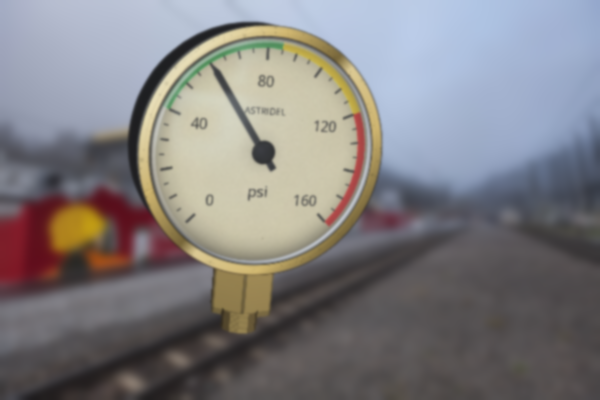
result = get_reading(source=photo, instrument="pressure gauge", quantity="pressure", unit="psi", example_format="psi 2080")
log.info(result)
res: psi 60
